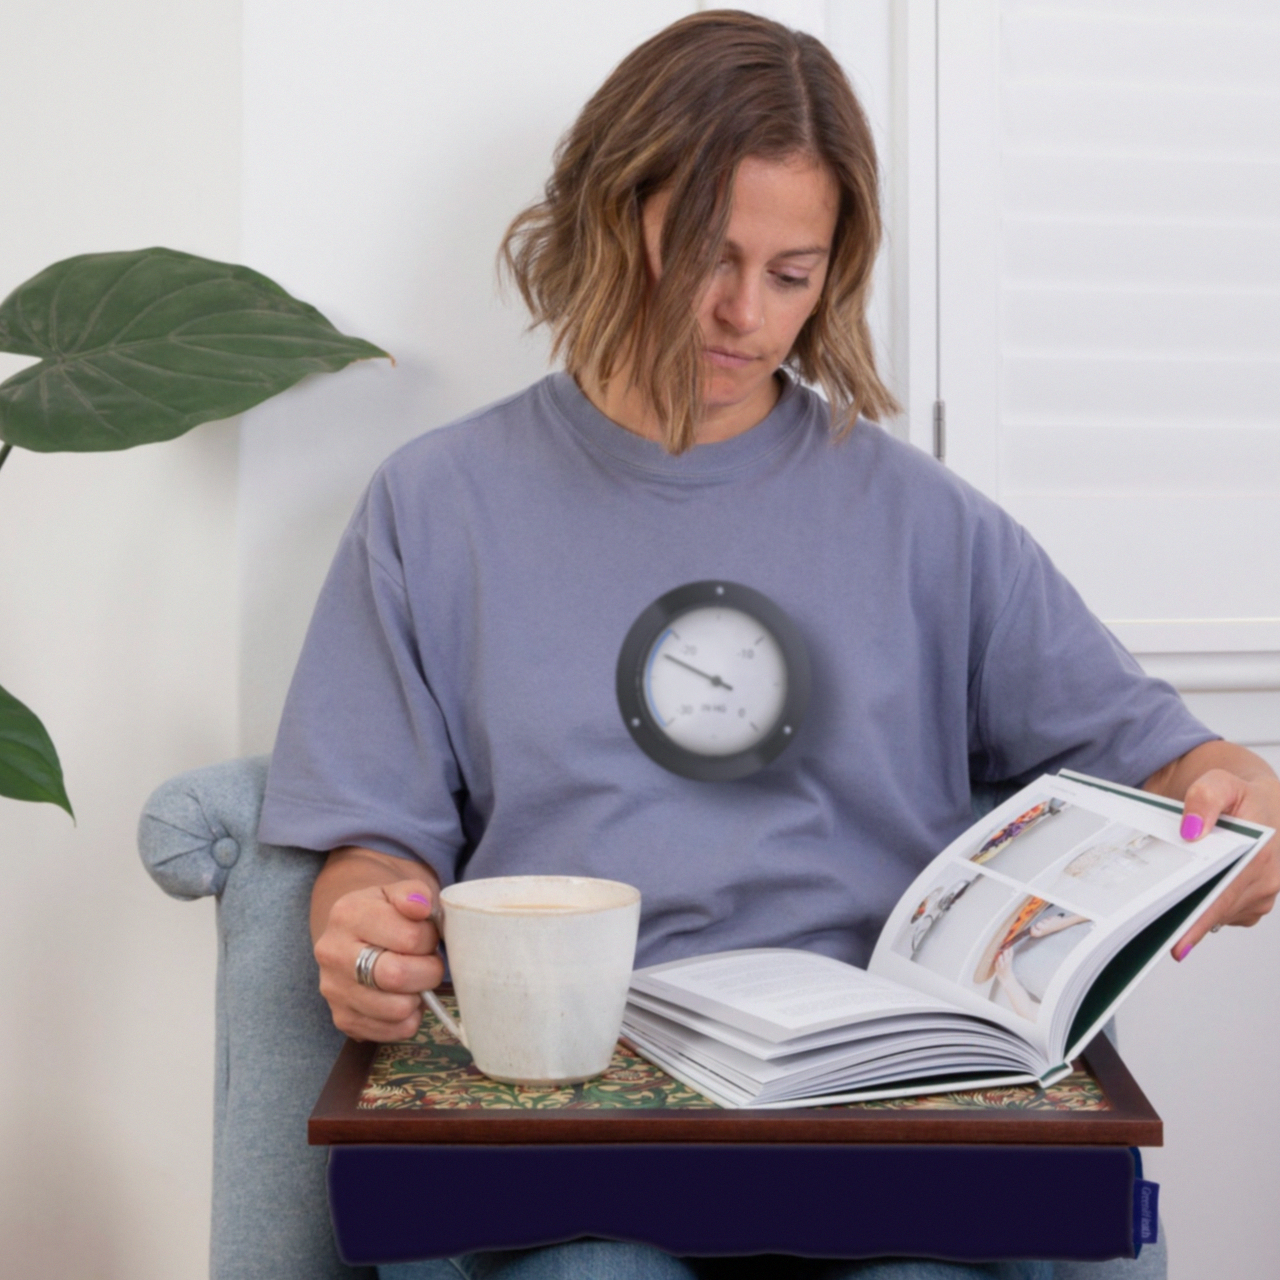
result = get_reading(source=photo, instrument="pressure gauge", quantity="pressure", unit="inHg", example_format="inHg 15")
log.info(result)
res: inHg -22.5
